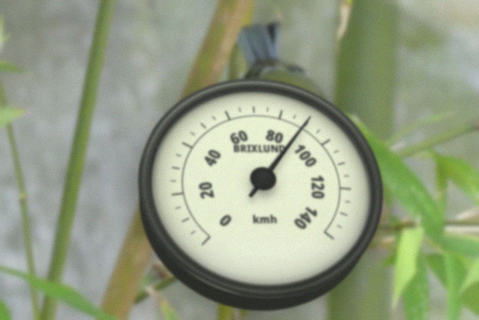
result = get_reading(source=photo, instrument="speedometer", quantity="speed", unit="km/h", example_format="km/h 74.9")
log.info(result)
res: km/h 90
